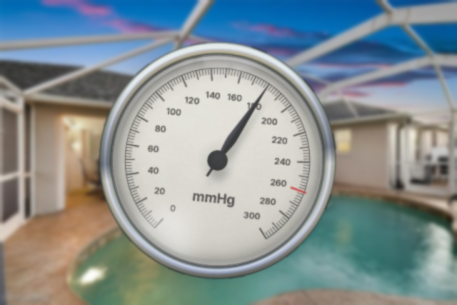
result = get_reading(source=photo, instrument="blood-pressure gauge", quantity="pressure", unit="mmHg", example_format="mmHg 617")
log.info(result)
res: mmHg 180
